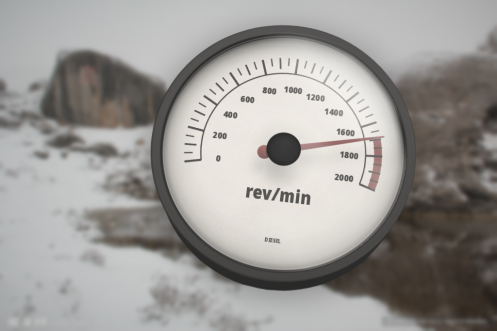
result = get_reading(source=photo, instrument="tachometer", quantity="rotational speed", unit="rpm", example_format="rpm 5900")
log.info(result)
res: rpm 1700
